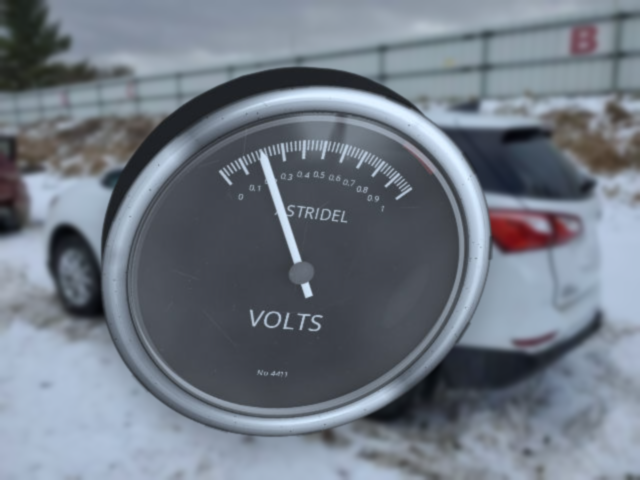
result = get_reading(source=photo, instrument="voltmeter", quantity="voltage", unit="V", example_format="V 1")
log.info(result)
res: V 0.2
